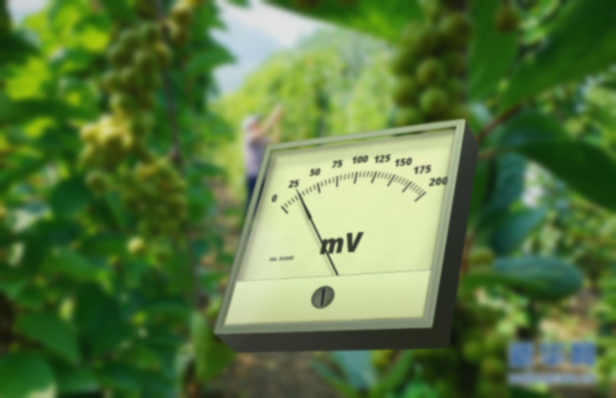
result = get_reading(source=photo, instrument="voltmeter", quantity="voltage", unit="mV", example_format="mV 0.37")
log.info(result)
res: mV 25
